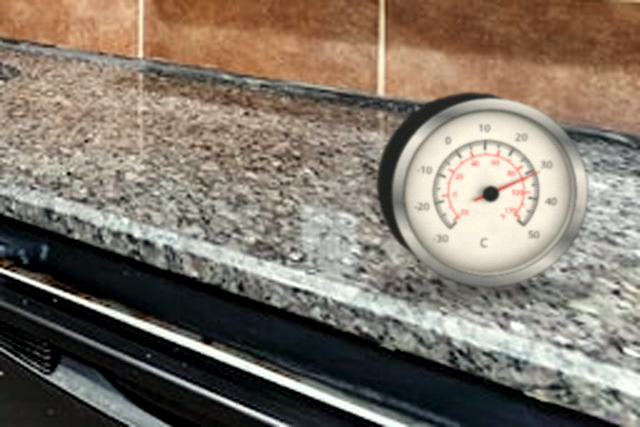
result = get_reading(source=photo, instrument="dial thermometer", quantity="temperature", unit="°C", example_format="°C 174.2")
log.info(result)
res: °C 30
